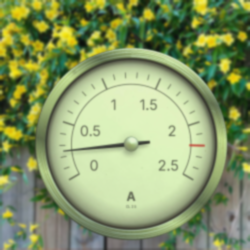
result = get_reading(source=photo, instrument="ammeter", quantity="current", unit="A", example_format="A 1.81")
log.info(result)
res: A 0.25
